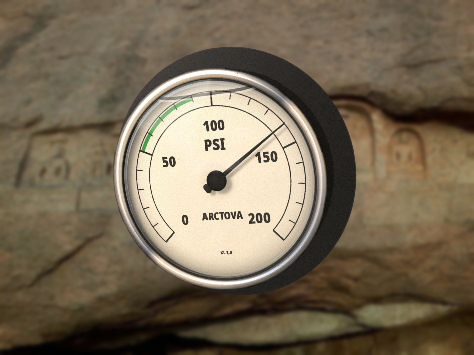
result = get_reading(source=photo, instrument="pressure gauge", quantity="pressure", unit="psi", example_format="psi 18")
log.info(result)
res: psi 140
